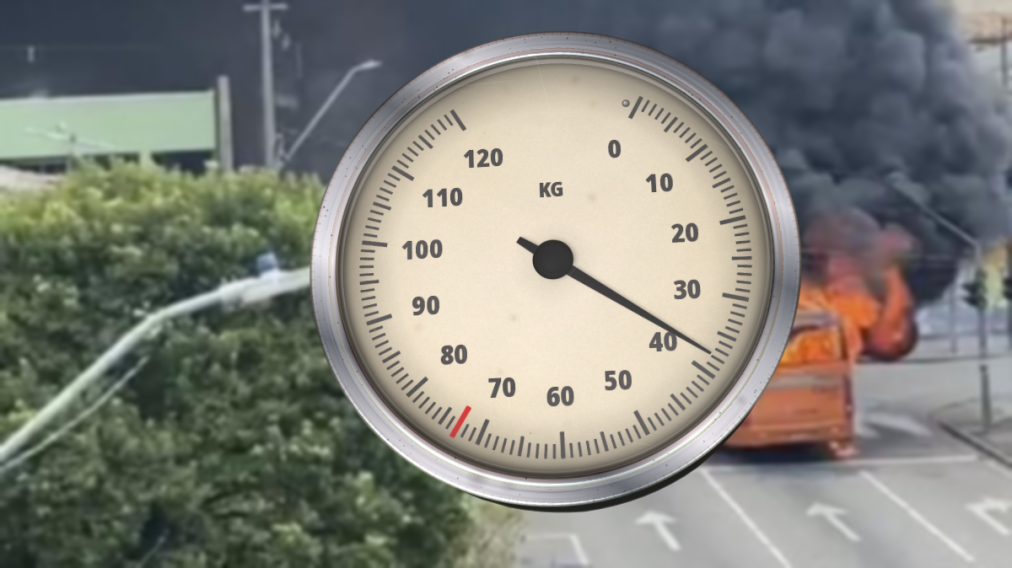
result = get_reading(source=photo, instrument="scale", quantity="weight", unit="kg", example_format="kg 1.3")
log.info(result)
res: kg 38
